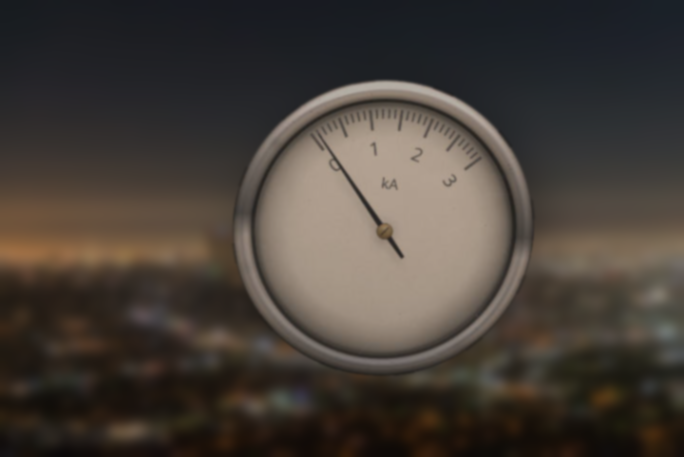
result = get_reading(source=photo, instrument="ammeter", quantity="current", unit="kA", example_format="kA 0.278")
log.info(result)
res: kA 0.1
